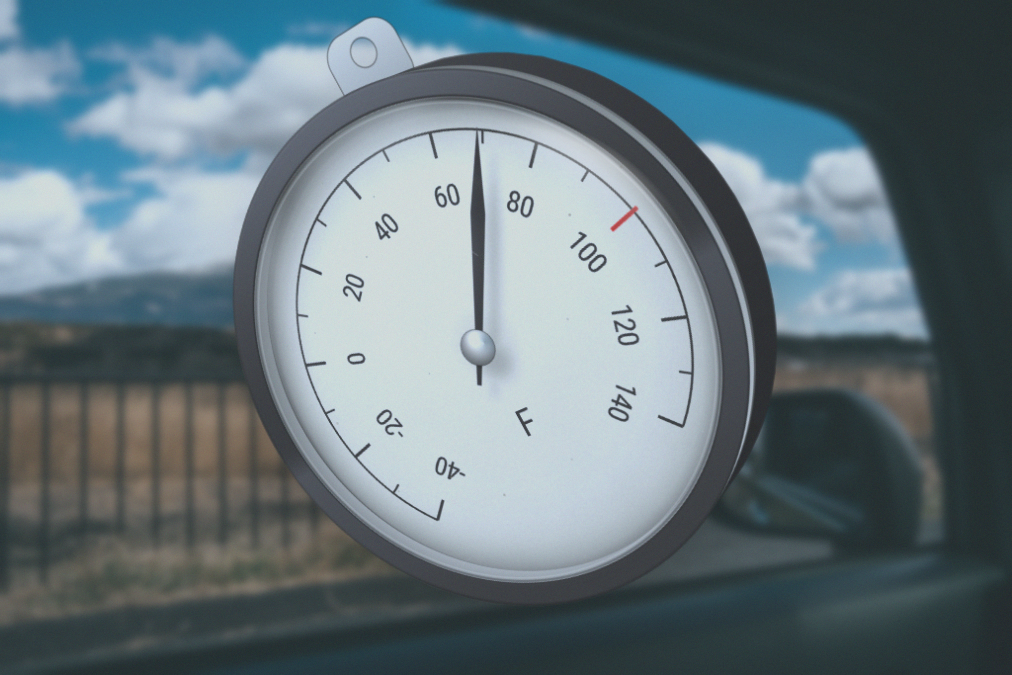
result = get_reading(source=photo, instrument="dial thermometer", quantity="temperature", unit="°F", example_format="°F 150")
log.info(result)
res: °F 70
